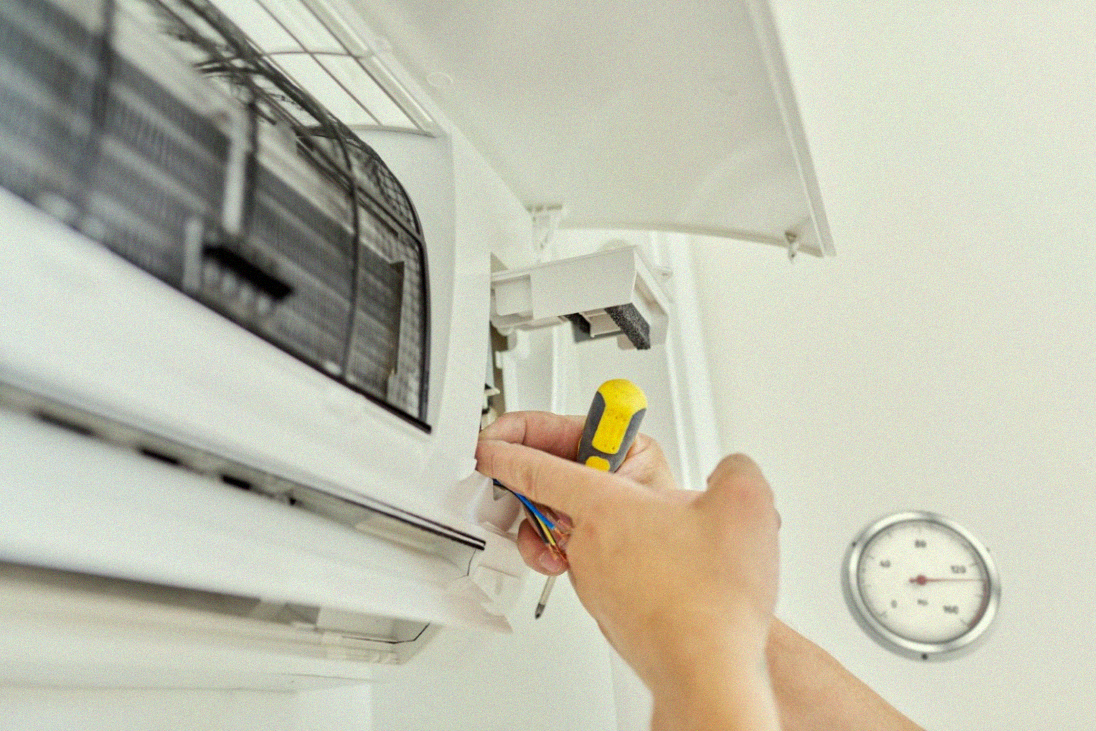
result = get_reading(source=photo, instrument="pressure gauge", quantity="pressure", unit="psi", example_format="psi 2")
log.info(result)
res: psi 130
